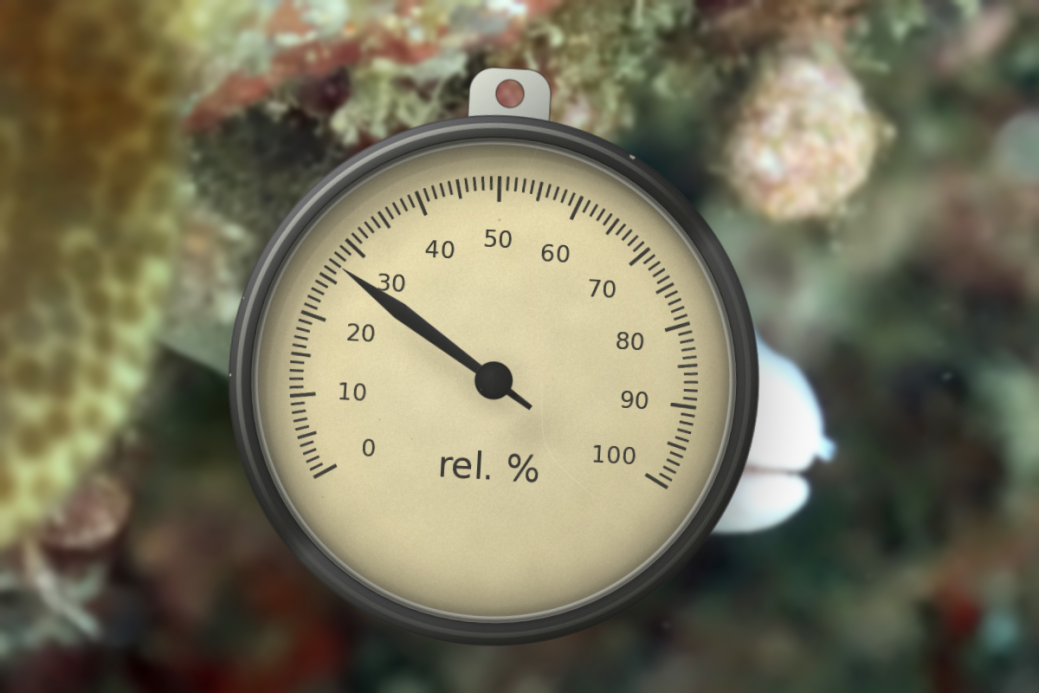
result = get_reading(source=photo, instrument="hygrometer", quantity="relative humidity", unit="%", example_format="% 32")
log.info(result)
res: % 27
